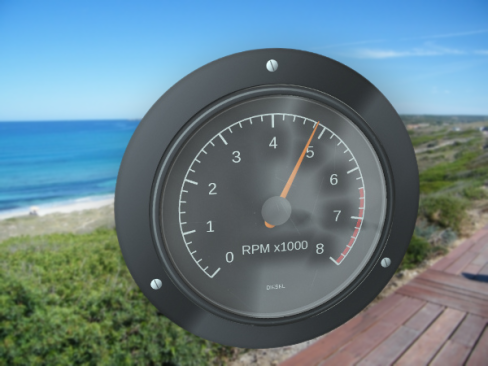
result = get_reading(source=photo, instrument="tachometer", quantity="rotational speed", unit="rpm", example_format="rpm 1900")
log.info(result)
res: rpm 4800
